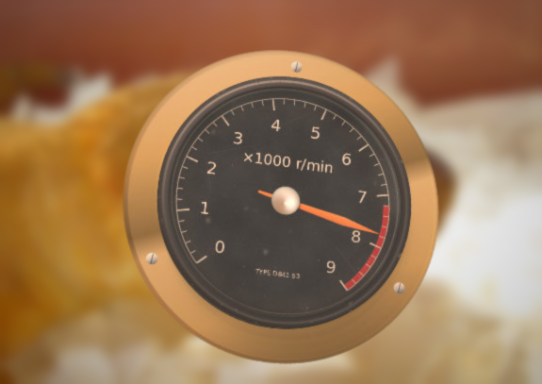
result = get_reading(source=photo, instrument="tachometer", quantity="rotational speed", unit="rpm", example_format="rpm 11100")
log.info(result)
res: rpm 7800
